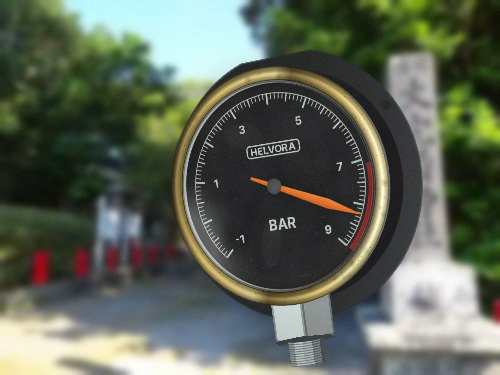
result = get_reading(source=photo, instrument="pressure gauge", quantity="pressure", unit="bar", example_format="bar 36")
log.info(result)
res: bar 8.2
